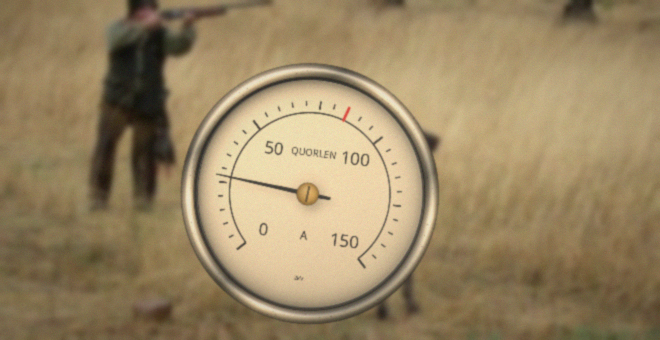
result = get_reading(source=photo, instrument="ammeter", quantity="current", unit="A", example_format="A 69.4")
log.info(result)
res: A 27.5
